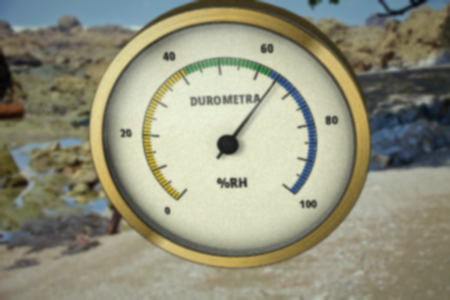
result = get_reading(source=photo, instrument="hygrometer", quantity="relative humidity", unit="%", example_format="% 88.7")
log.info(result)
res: % 65
